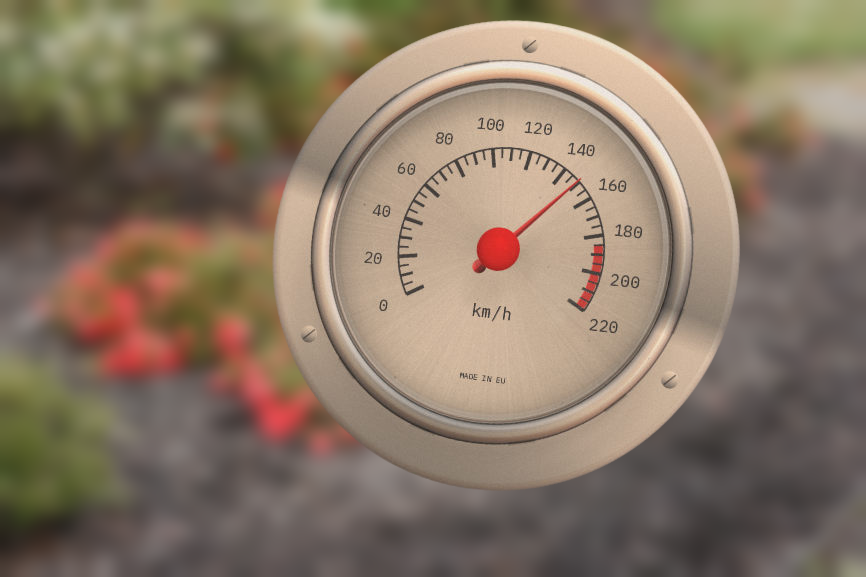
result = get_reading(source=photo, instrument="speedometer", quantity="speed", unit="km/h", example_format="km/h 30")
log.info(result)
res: km/h 150
